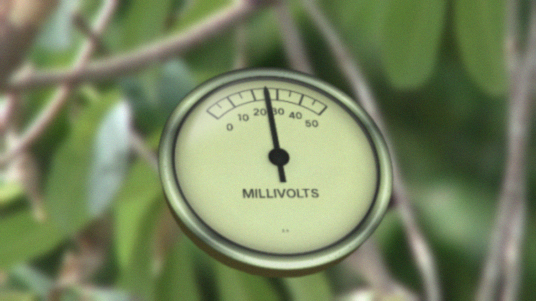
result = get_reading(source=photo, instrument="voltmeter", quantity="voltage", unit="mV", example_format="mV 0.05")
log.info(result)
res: mV 25
